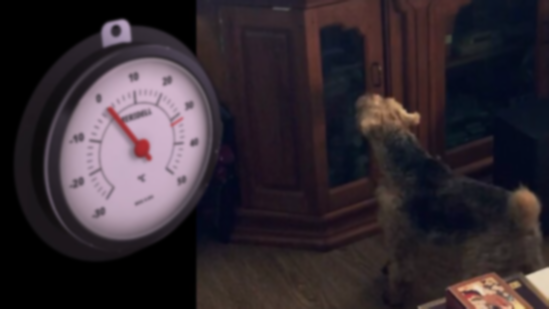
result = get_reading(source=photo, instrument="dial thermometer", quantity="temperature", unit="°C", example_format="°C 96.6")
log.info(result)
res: °C 0
